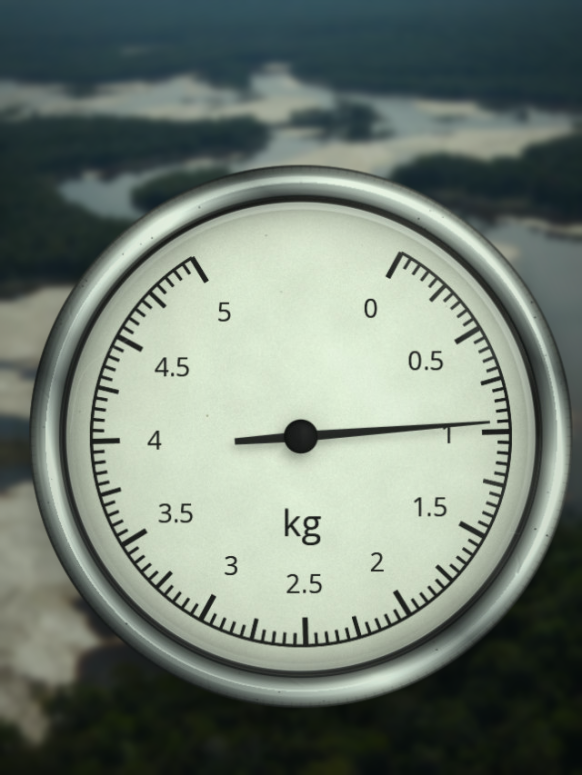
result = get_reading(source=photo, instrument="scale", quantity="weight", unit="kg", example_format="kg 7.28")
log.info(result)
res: kg 0.95
